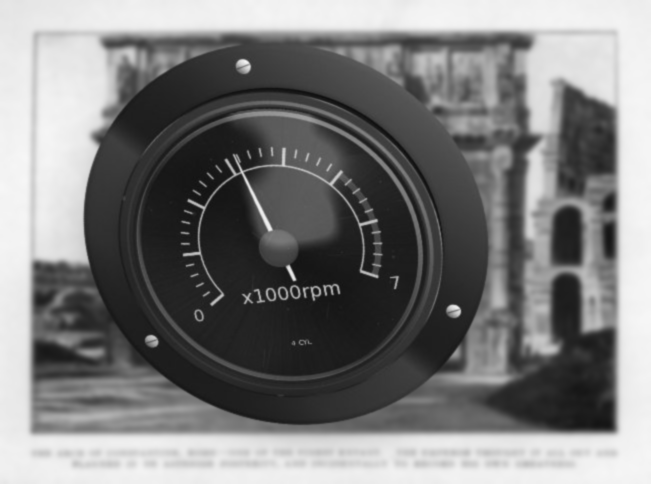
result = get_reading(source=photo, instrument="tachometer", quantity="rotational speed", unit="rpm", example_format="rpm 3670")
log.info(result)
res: rpm 3200
